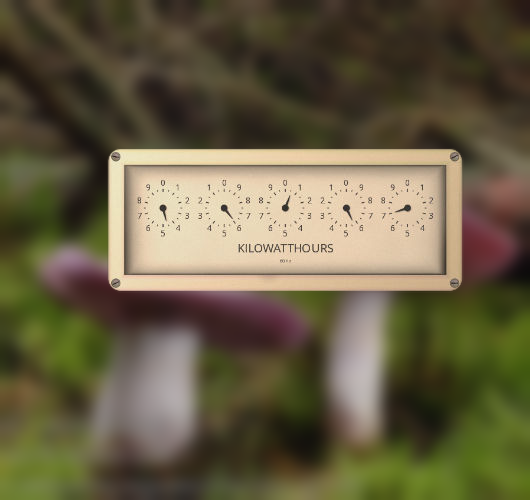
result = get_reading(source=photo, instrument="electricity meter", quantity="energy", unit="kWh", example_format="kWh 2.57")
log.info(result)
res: kWh 46057
